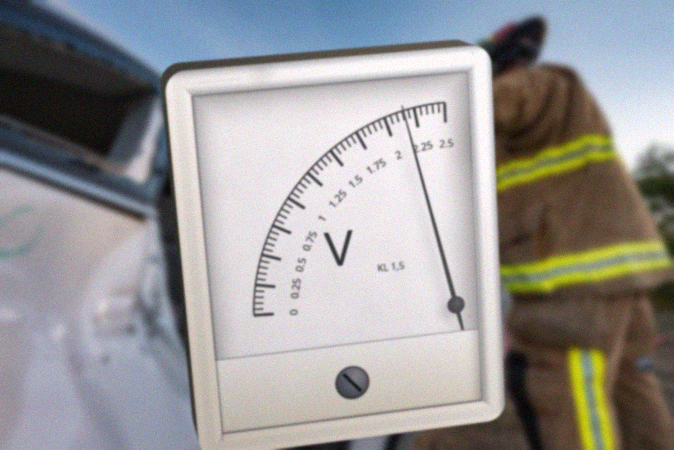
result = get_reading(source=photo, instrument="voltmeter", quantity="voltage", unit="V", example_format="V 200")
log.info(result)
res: V 2.15
